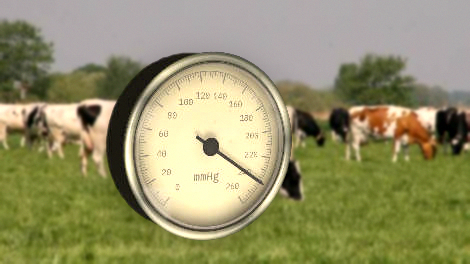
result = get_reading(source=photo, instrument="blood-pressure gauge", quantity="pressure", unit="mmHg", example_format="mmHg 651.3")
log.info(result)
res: mmHg 240
